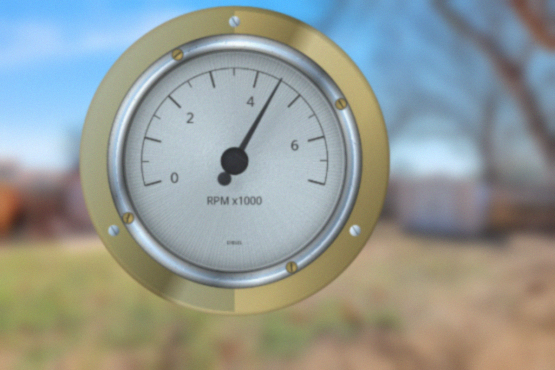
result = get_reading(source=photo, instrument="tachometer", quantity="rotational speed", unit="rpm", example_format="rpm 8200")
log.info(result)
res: rpm 4500
